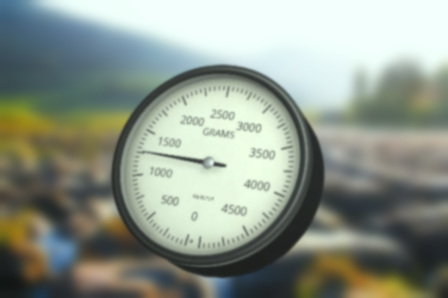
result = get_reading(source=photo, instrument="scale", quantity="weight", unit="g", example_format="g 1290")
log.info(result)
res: g 1250
